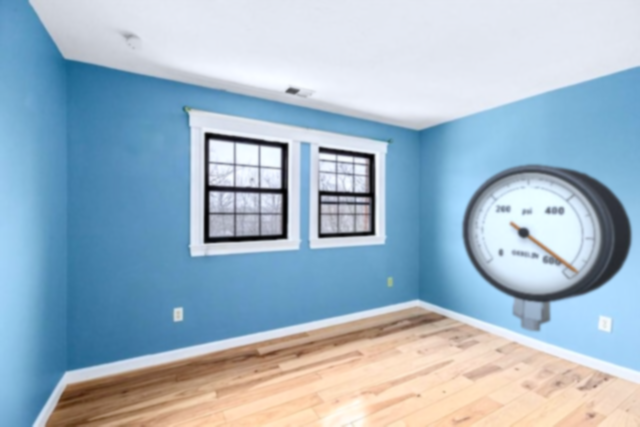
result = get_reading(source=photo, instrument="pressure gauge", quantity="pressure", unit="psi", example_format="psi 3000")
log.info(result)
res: psi 575
